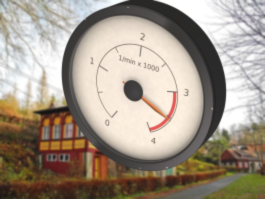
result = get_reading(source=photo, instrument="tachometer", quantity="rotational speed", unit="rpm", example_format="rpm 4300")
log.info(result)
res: rpm 3500
